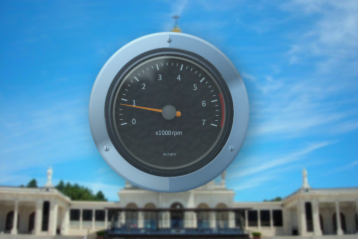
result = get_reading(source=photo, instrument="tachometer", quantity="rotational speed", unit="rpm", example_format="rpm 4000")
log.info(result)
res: rpm 800
